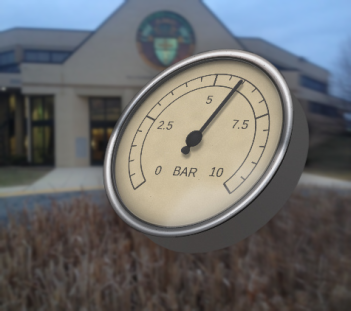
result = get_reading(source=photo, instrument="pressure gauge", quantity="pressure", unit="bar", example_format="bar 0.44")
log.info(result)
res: bar 6
